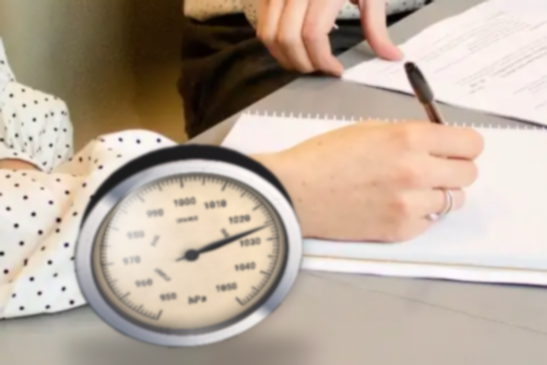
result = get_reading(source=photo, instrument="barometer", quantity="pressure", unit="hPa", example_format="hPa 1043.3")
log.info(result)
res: hPa 1025
